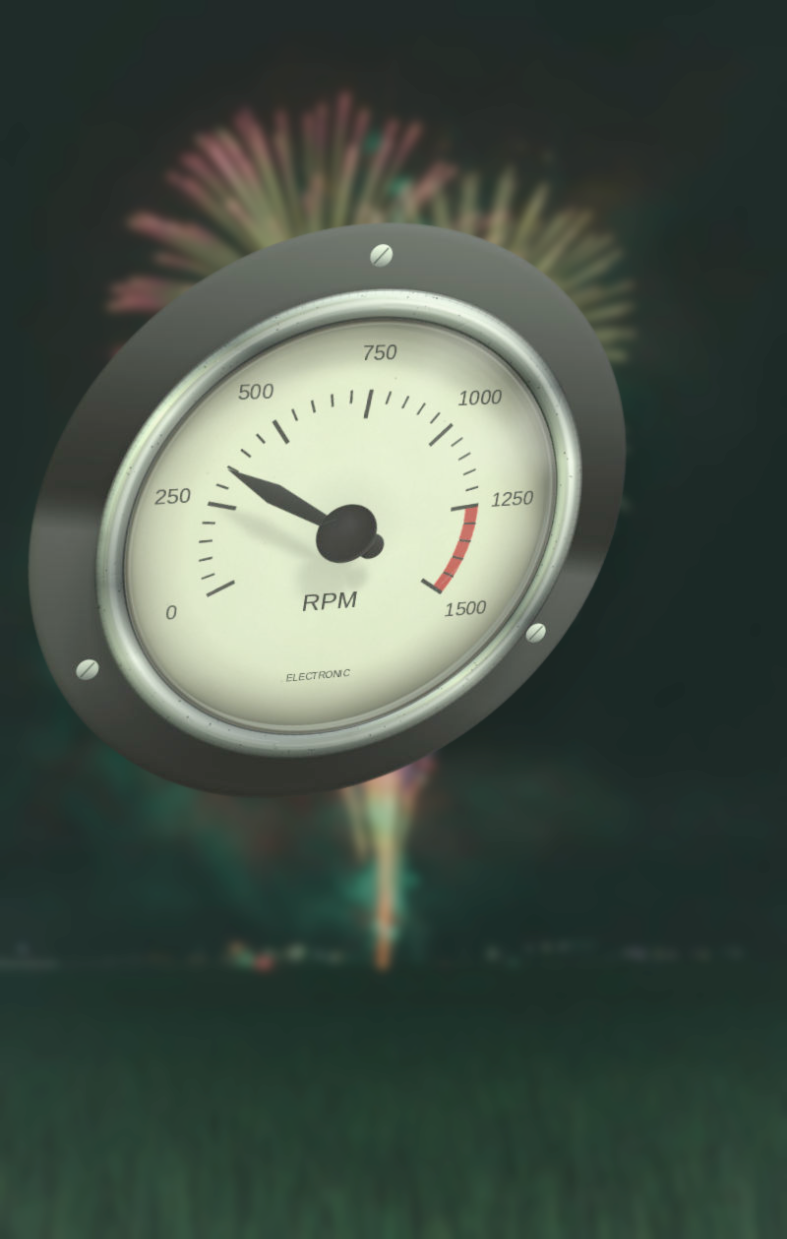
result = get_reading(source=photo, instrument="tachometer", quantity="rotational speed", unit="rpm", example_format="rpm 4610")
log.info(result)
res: rpm 350
